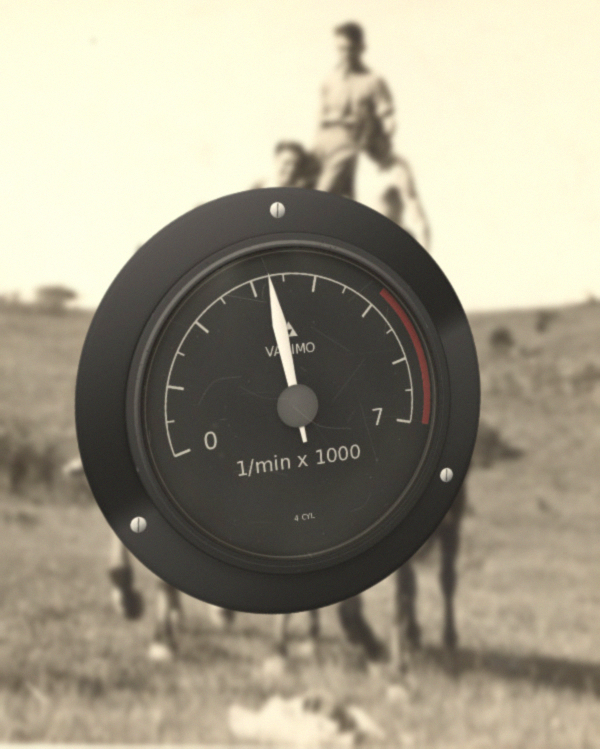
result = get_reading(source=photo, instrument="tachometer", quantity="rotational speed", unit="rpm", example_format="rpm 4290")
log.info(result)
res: rpm 3250
